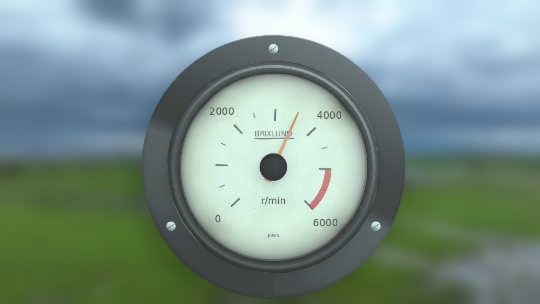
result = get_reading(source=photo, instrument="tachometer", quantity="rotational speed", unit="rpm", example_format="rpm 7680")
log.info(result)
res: rpm 3500
